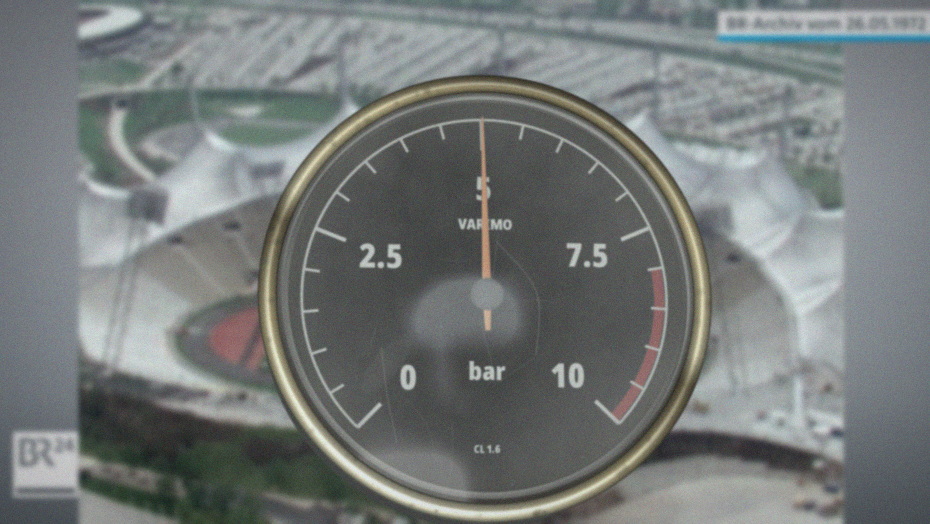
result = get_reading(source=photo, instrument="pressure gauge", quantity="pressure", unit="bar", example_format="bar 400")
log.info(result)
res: bar 5
